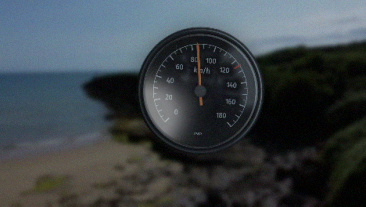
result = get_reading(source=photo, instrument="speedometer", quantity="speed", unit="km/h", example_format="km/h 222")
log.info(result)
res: km/h 85
